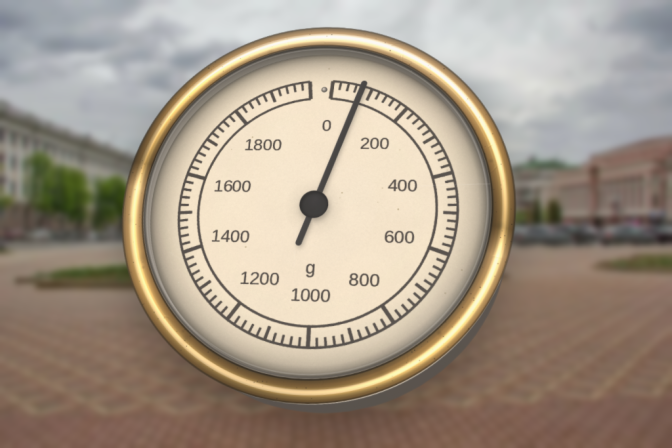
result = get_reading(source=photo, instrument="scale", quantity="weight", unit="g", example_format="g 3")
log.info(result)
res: g 80
